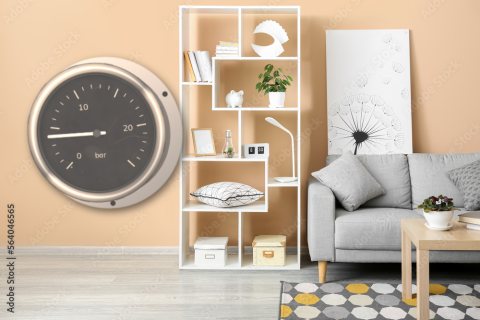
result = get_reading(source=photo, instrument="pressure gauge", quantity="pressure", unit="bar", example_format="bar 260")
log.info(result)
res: bar 4
